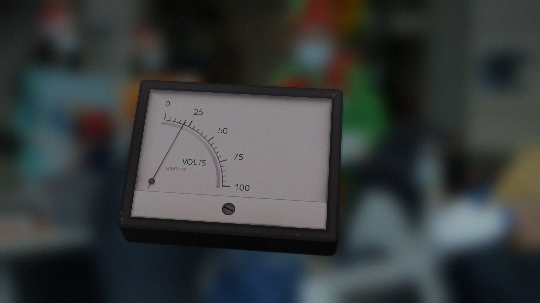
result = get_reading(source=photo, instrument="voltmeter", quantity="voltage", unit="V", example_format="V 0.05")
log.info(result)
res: V 20
